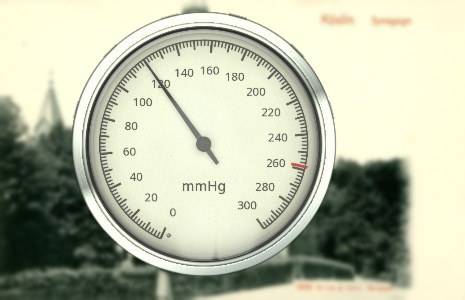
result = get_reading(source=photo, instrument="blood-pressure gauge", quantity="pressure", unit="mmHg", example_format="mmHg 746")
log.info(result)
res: mmHg 120
